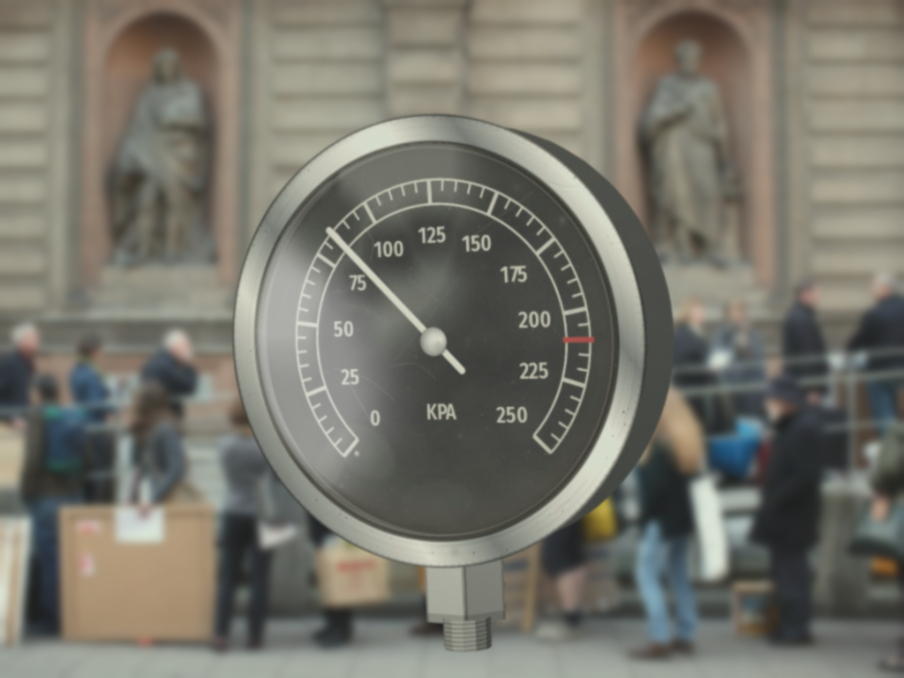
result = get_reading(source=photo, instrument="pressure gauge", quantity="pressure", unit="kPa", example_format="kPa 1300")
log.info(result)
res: kPa 85
